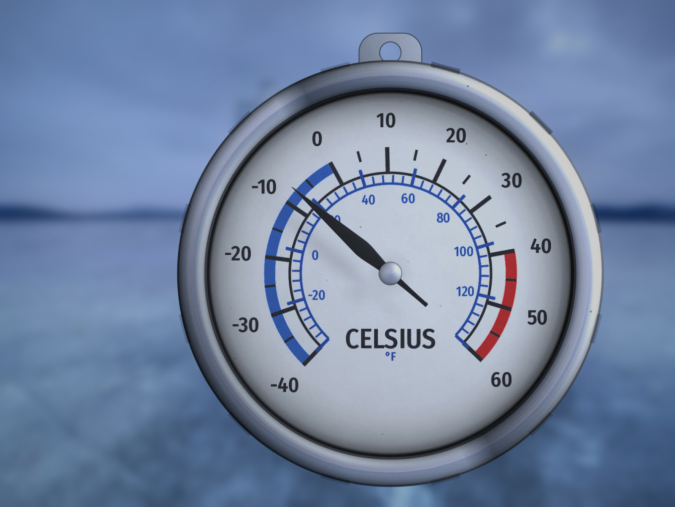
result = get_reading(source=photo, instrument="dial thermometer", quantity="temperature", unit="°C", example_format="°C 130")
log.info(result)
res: °C -7.5
